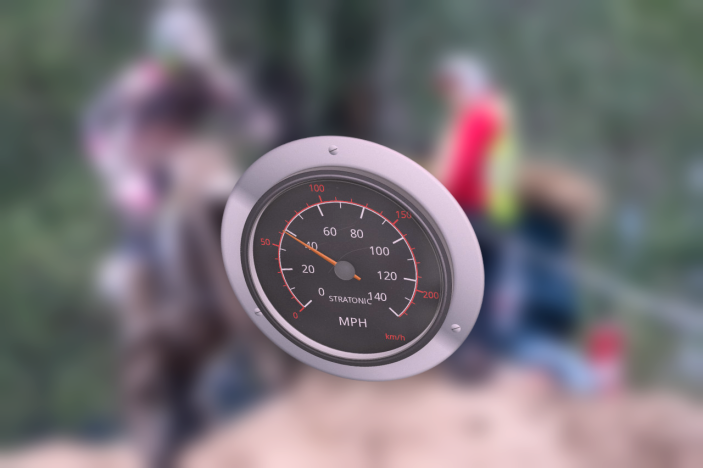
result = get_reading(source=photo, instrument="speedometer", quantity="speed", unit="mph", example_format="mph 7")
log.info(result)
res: mph 40
